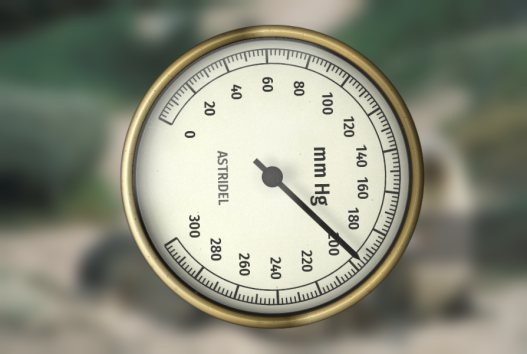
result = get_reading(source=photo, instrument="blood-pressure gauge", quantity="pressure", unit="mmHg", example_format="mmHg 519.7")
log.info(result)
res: mmHg 196
